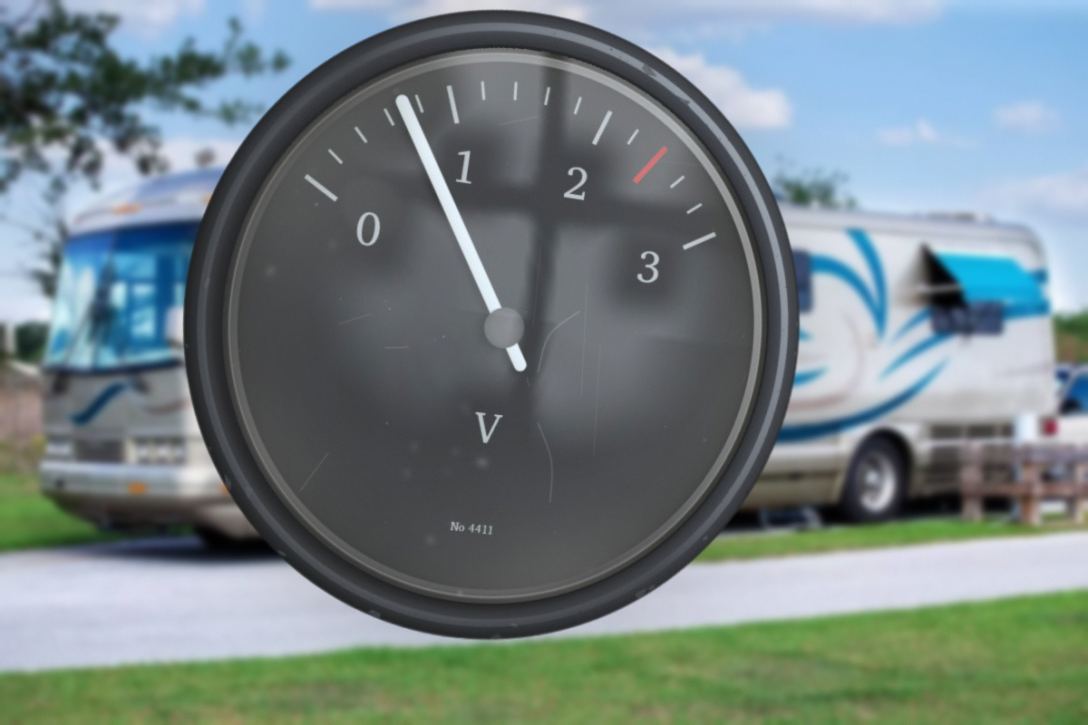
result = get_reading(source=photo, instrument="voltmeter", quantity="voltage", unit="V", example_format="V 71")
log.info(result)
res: V 0.7
